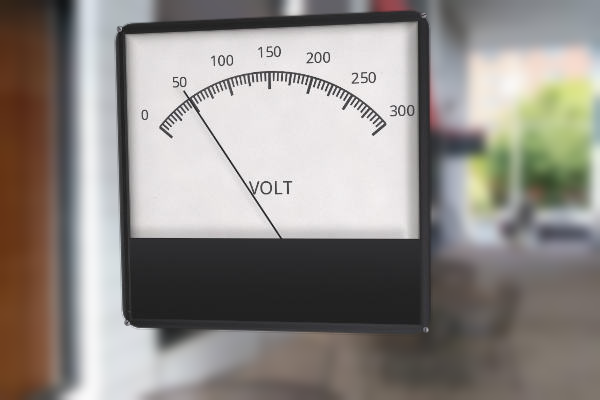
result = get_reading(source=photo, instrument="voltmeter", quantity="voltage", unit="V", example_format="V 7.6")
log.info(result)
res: V 50
